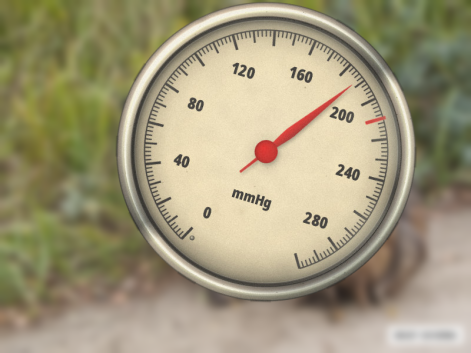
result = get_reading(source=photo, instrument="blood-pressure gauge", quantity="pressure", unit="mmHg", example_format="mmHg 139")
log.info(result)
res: mmHg 188
